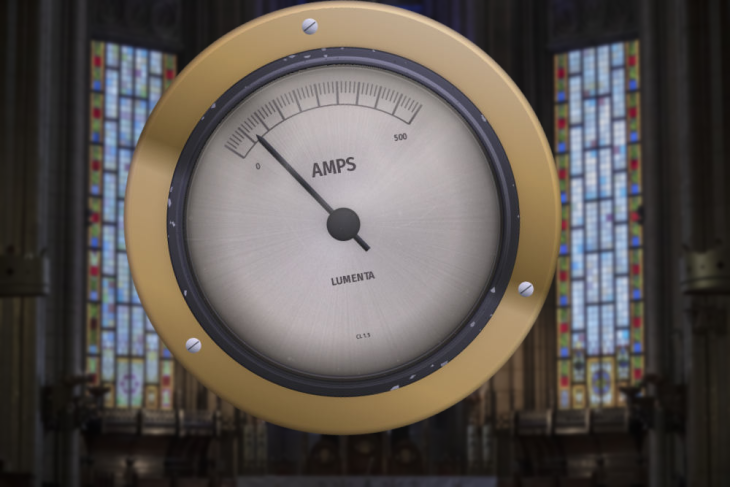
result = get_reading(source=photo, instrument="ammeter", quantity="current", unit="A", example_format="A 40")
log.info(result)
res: A 70
